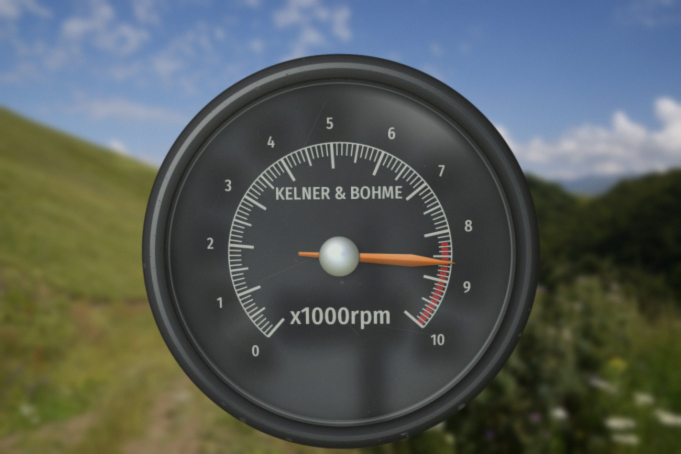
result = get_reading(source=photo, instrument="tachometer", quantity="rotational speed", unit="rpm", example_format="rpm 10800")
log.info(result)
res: rpm 8600
